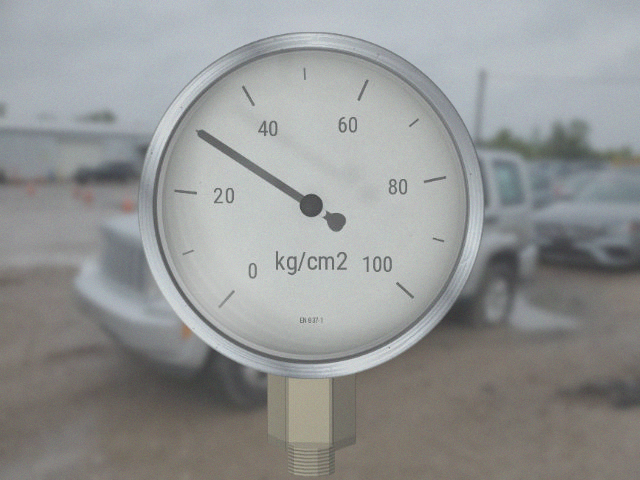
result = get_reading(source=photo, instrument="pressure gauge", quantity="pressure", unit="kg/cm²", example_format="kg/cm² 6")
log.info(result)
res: kg/cm² 30
